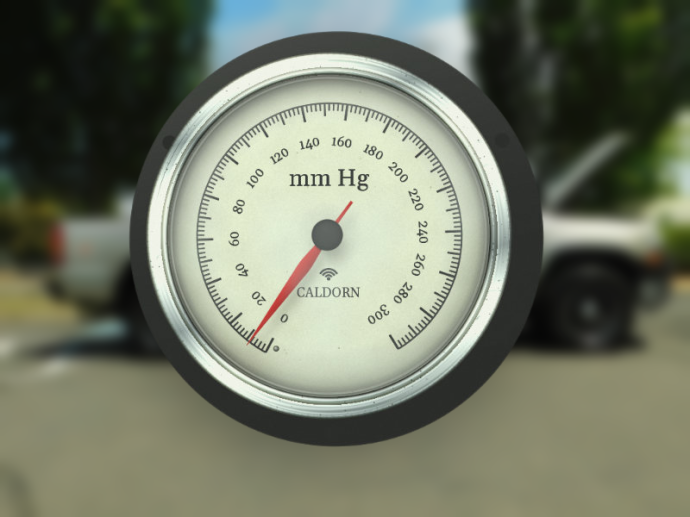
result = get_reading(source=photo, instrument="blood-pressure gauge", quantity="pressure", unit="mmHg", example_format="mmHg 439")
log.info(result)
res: mmHg 8
